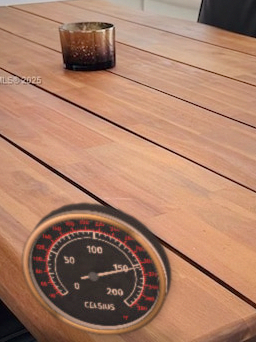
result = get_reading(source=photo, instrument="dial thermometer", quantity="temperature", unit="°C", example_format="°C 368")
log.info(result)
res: °C 150
